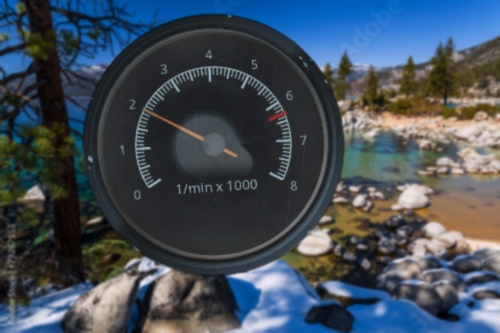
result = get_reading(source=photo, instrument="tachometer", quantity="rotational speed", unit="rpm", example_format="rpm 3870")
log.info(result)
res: rpm 2000
